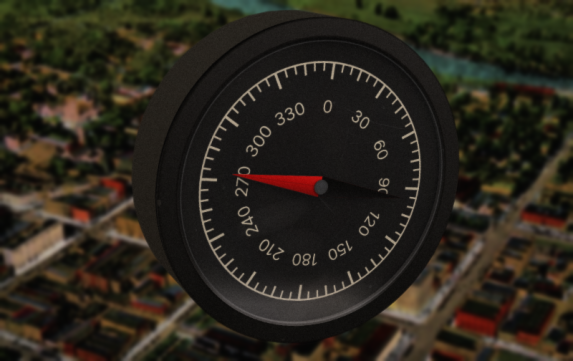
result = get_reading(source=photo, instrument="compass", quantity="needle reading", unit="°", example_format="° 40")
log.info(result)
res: ° 275
